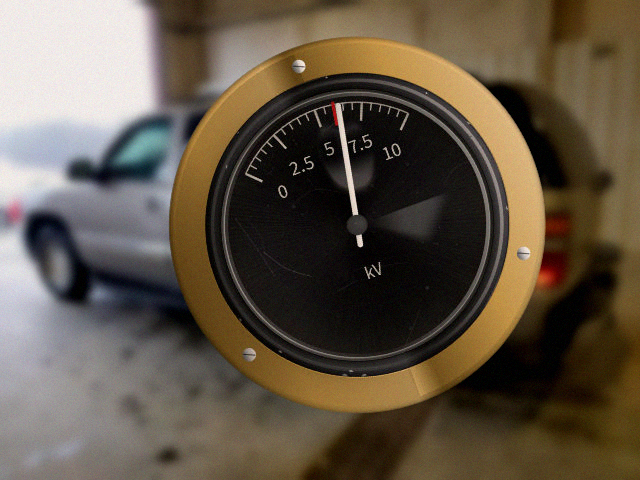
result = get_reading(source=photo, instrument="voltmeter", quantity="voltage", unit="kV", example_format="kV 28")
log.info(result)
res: kV 6.25
